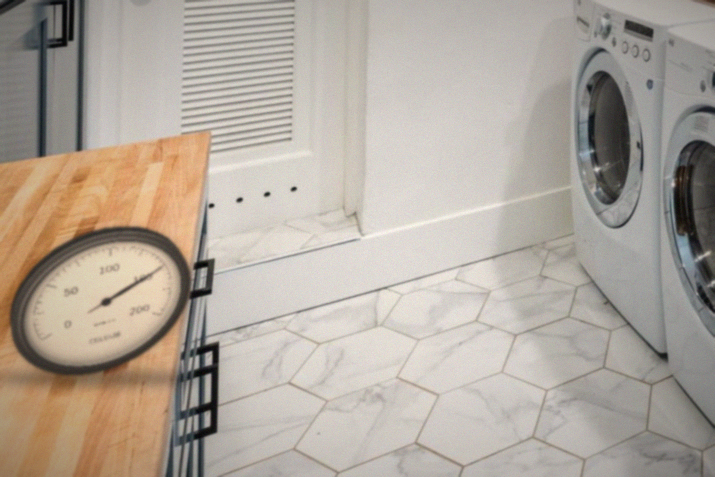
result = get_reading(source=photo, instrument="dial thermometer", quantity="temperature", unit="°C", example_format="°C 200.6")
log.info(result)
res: °C 150
